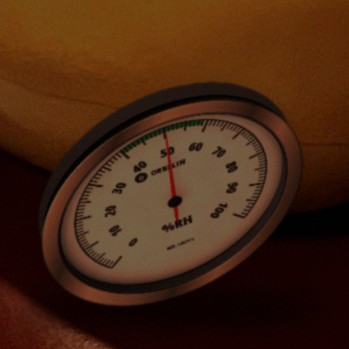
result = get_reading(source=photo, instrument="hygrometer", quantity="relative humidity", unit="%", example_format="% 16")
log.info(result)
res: % 50
